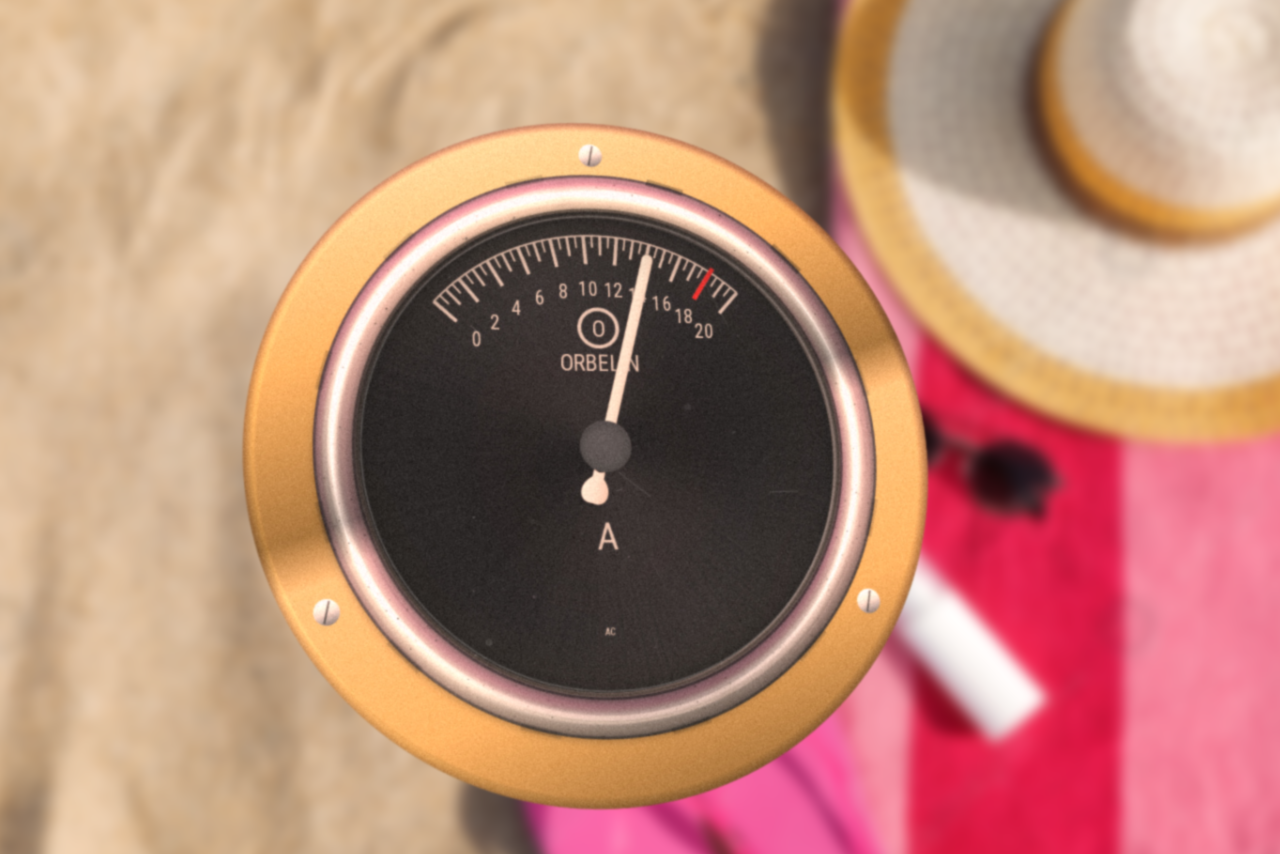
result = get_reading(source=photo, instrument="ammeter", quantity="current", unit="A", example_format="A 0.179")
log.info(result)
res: A 14
